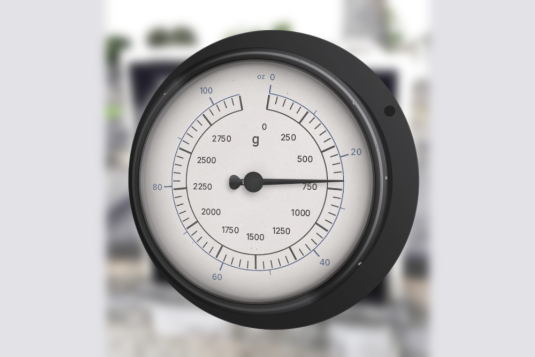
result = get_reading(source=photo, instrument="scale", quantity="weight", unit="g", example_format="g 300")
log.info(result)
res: g 700
